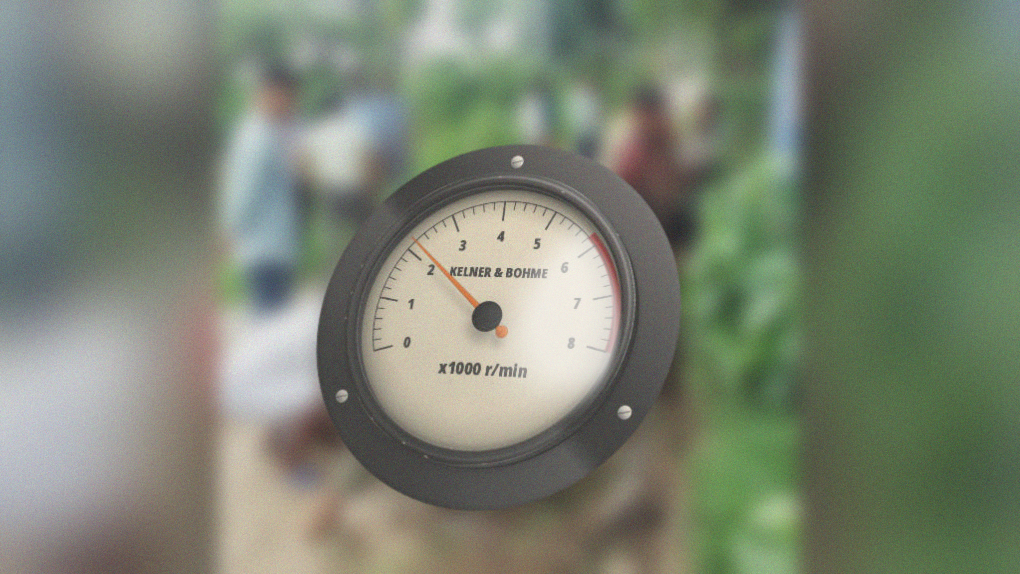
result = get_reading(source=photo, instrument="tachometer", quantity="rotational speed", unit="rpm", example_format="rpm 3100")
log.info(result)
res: rpm 2200
